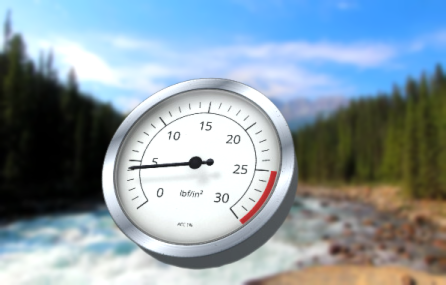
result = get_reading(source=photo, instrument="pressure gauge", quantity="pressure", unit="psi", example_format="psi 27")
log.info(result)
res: psi 4
